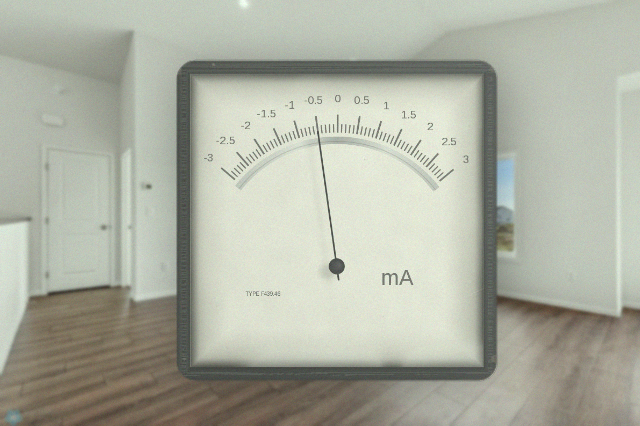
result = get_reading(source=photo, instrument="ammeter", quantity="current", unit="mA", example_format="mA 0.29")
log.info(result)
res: mA -0.5
